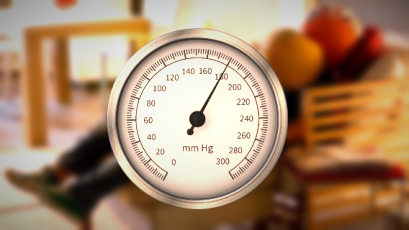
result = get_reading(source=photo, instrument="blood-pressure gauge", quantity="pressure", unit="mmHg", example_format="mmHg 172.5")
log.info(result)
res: mmHg 180
